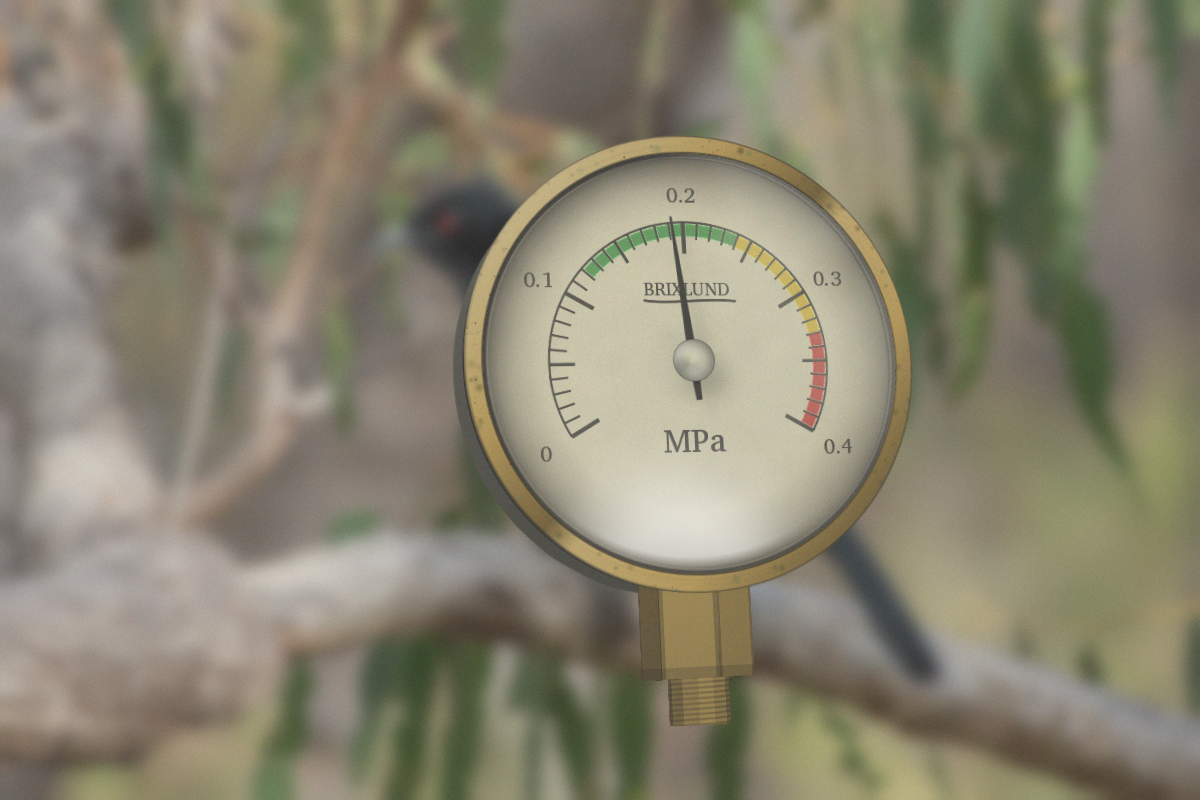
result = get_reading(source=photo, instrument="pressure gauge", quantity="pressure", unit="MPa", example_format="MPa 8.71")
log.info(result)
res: MPa 0.19
